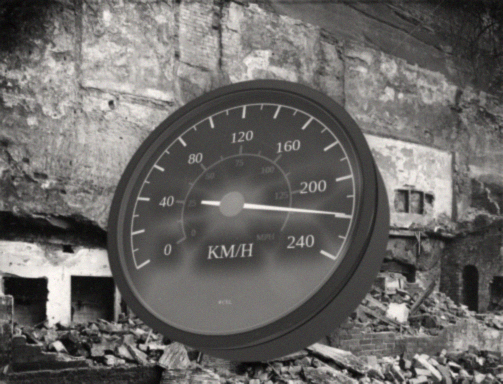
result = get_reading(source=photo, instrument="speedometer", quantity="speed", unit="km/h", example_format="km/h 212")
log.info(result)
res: km/h 220
